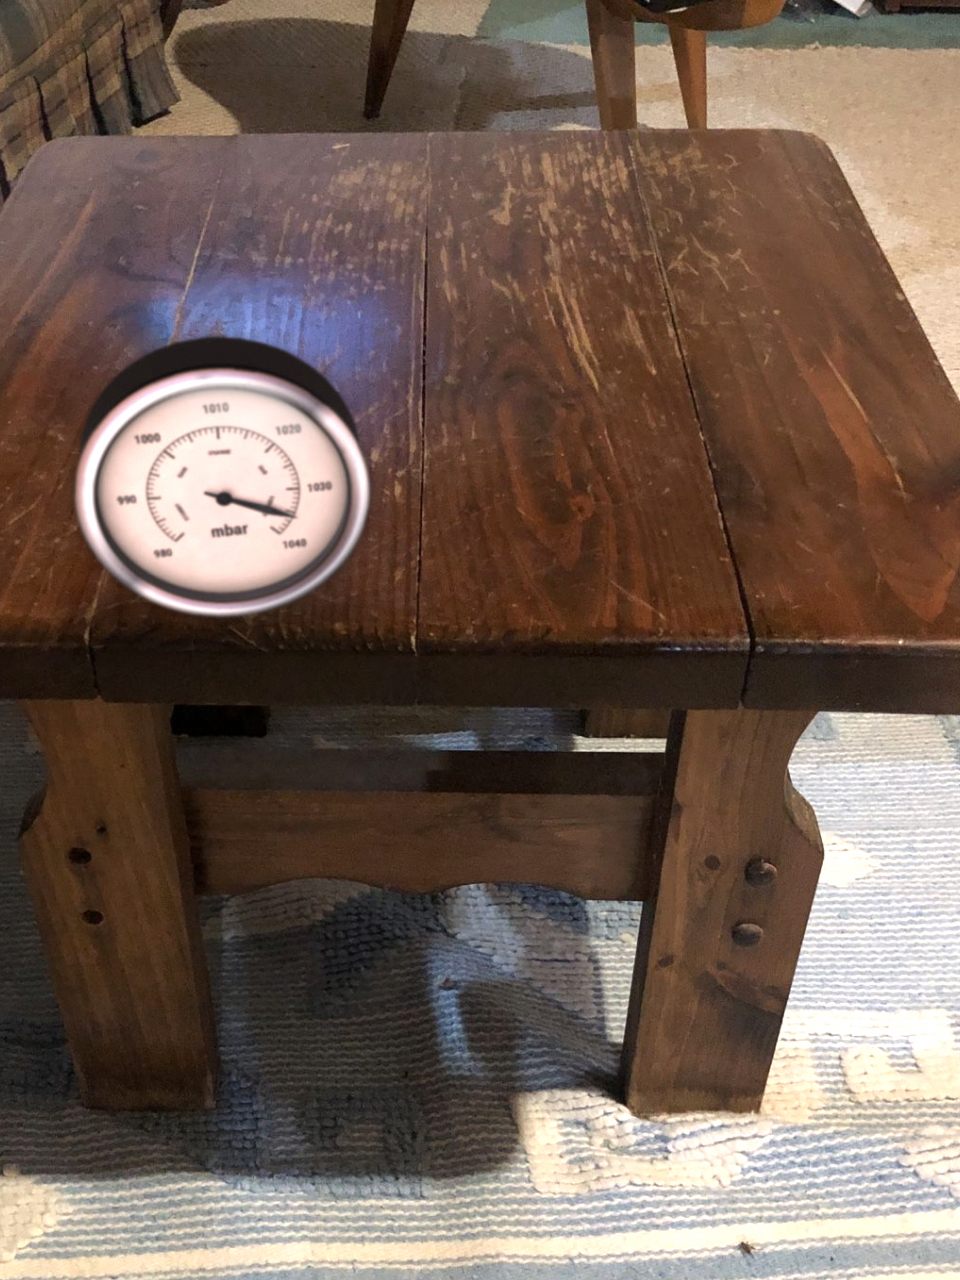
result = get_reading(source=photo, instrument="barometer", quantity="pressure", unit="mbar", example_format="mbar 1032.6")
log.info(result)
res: mbar 1035
